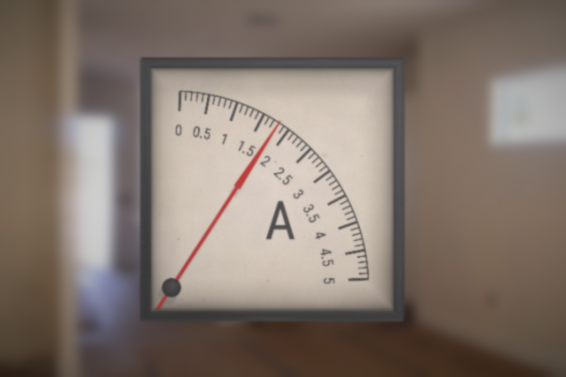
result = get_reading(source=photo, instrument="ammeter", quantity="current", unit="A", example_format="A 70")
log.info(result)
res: A 1.8
